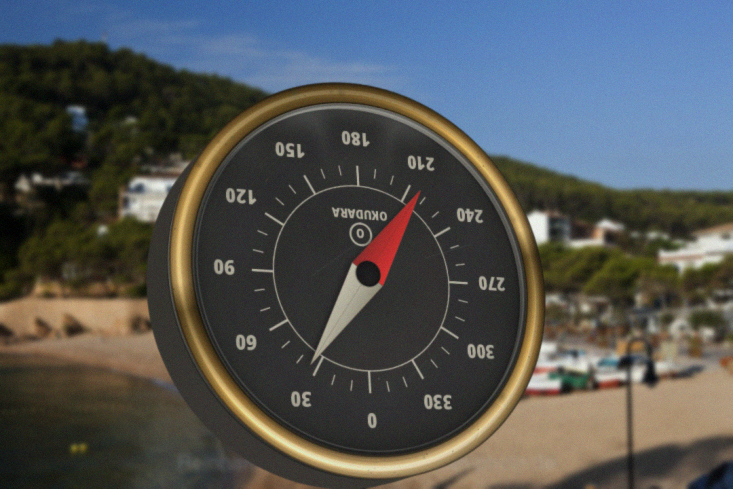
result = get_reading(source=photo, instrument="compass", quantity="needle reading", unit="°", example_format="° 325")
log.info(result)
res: ° 215
